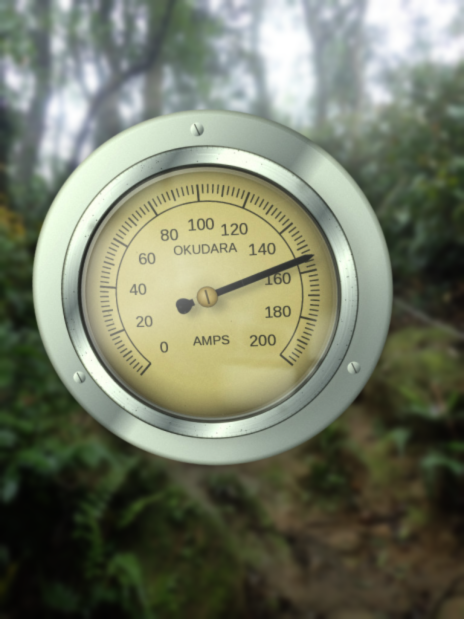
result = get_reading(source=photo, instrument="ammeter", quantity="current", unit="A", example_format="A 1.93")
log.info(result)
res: A 154
